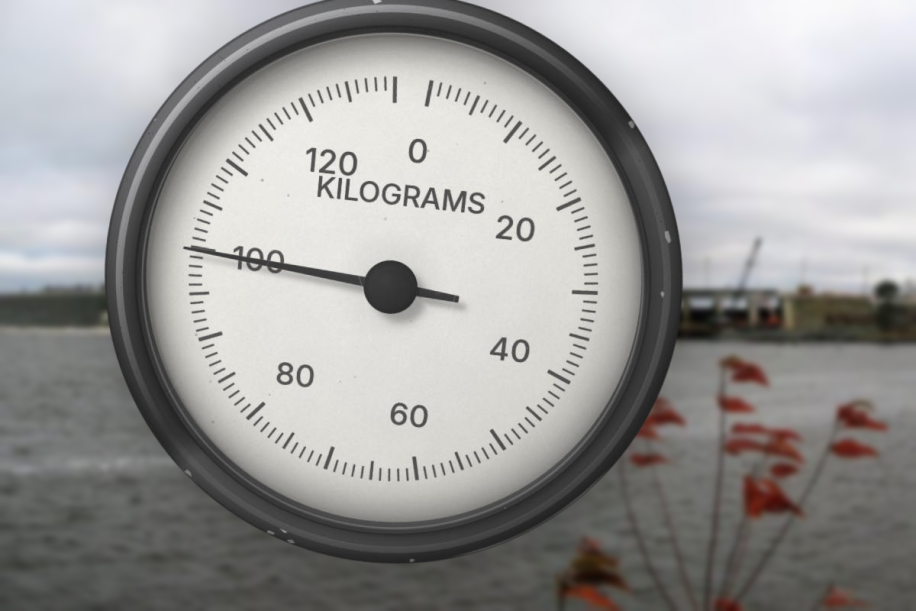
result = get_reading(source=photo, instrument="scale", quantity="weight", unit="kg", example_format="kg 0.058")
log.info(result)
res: kg 100
